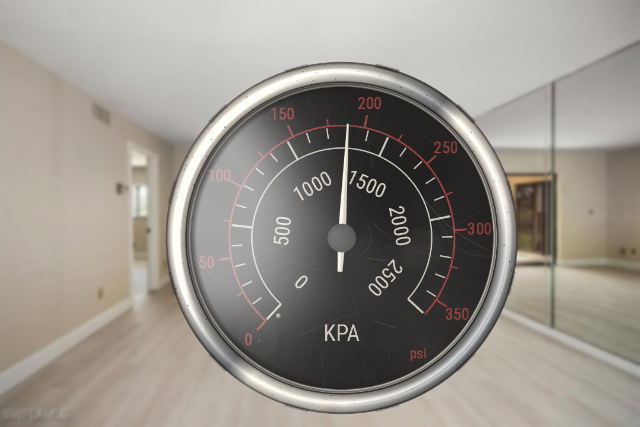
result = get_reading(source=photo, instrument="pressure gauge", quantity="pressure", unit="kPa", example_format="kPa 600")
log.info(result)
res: kPa 1300
